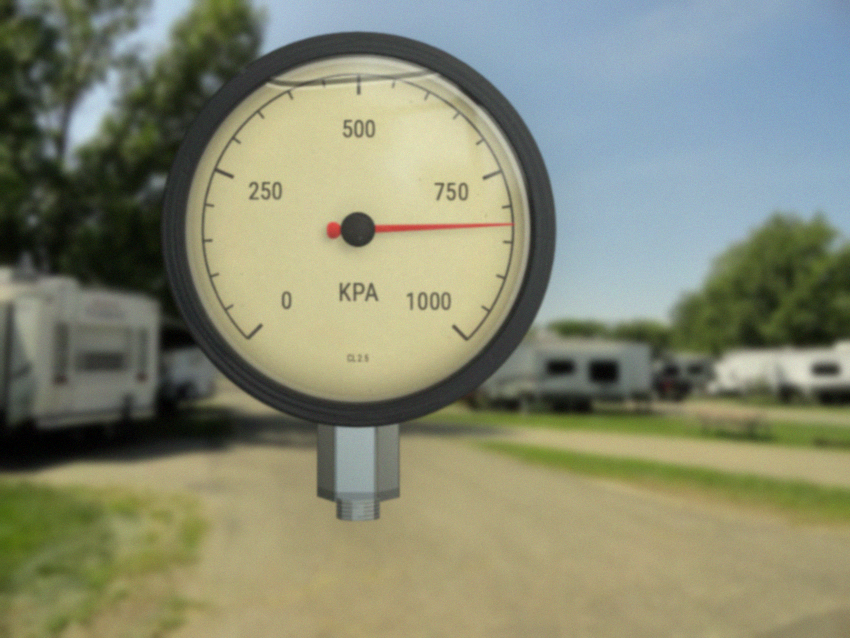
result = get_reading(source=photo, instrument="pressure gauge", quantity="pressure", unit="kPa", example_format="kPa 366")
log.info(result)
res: kPa 825
